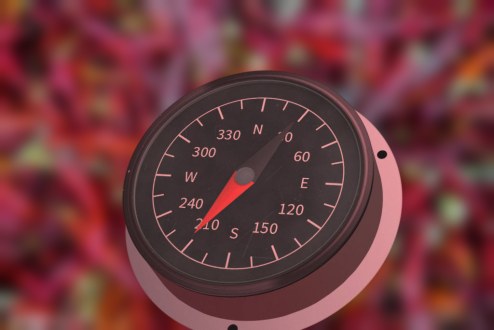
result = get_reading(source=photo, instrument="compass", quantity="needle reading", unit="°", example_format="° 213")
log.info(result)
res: ° 210
